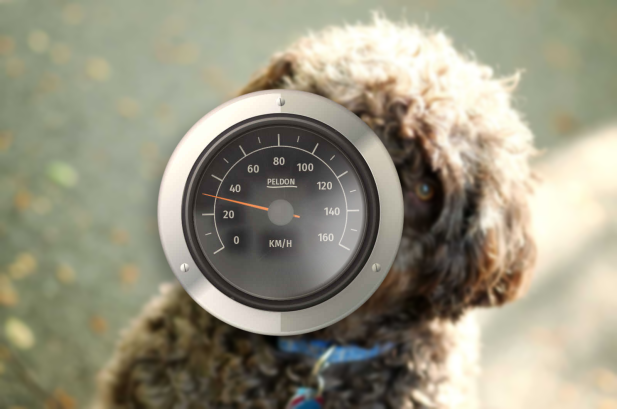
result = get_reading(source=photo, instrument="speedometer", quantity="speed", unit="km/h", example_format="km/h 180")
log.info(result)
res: km/h 30
